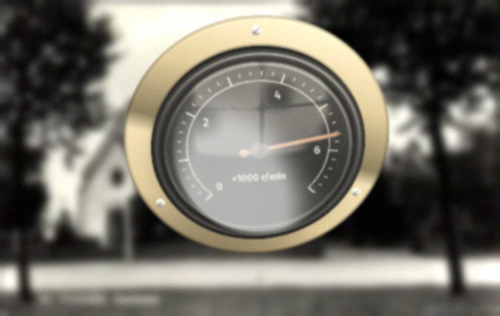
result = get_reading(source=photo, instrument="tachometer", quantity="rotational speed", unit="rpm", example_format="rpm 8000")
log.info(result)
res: rpm 5600
